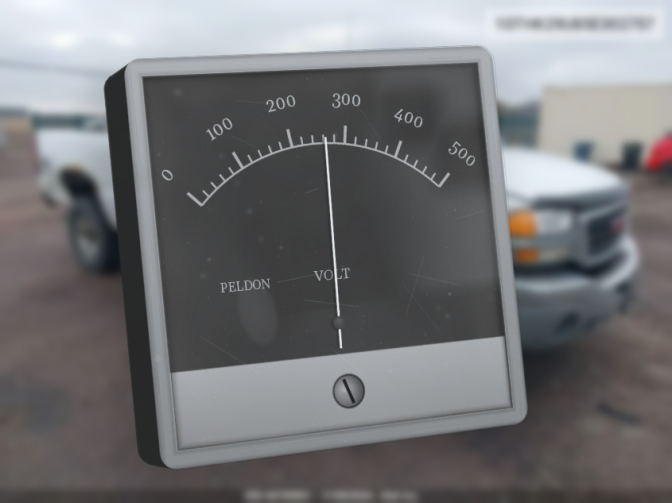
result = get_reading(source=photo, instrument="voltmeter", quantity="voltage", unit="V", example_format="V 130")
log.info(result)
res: V 260
